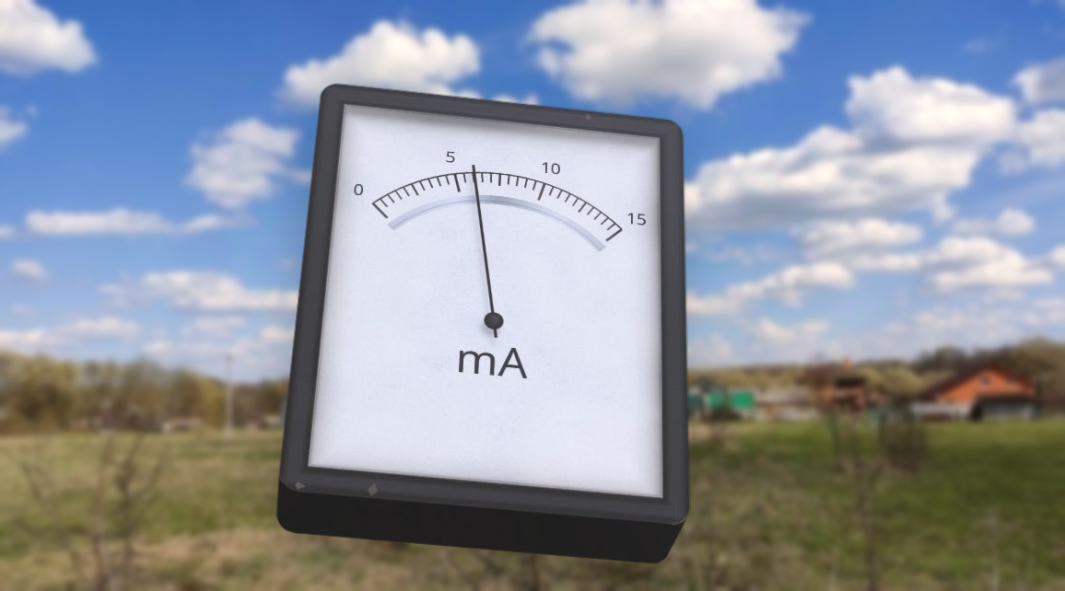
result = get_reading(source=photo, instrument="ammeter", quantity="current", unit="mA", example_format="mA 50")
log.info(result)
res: mA 6
